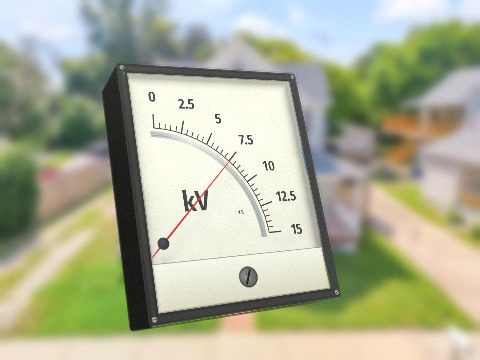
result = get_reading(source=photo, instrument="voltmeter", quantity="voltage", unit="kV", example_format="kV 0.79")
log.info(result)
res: kV 7.5
